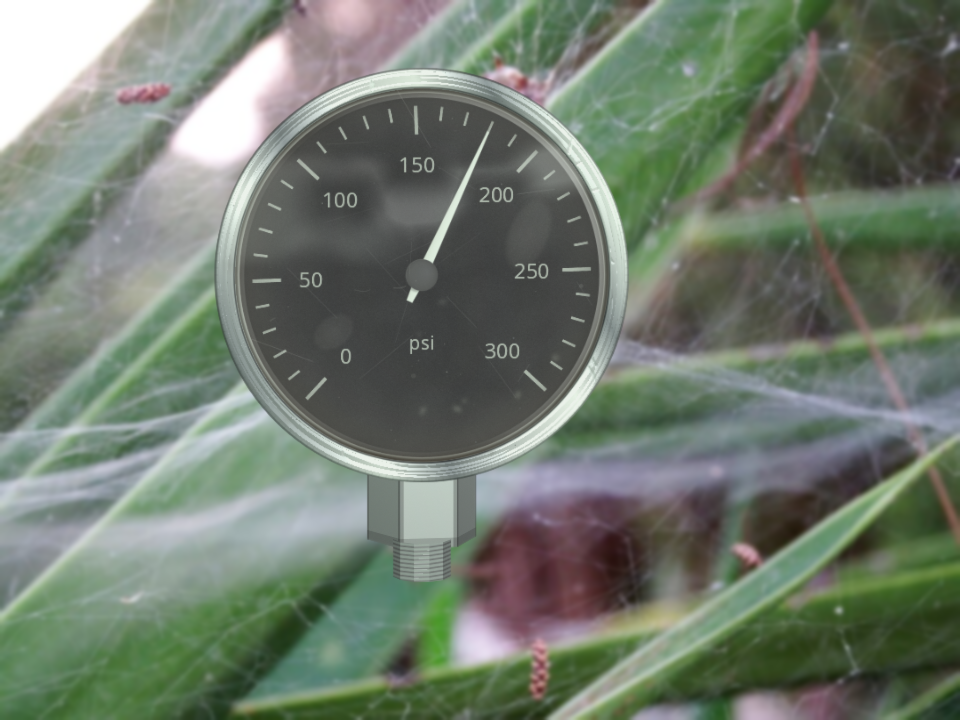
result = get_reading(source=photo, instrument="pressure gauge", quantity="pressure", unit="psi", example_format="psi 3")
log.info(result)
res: psi 180
